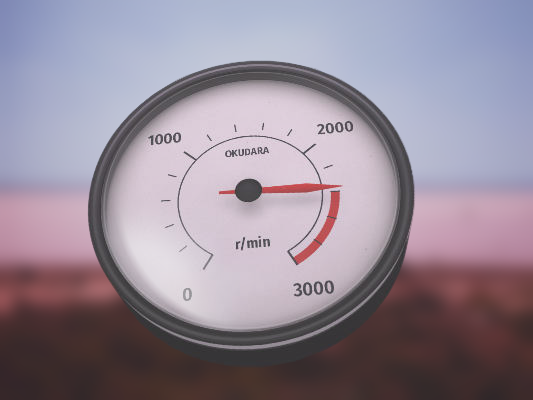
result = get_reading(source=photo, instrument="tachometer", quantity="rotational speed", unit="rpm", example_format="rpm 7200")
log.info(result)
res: rpm 2400
